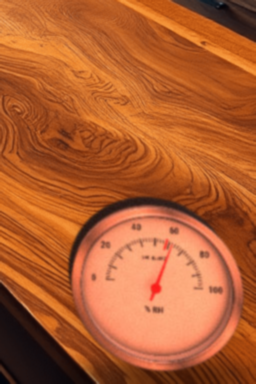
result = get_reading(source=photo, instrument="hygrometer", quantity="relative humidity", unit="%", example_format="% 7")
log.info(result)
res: % 60
